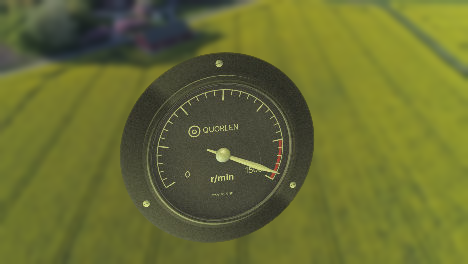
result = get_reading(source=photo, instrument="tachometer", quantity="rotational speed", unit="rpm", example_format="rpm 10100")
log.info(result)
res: rpm 1450
